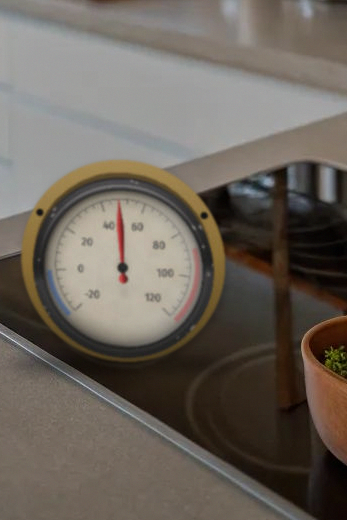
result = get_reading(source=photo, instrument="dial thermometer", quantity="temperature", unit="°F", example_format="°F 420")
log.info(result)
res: °F 48
